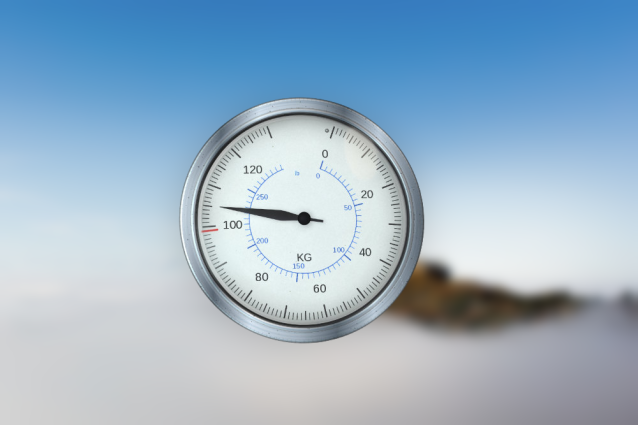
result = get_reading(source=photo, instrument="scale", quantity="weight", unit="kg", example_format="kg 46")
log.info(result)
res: kg 105
